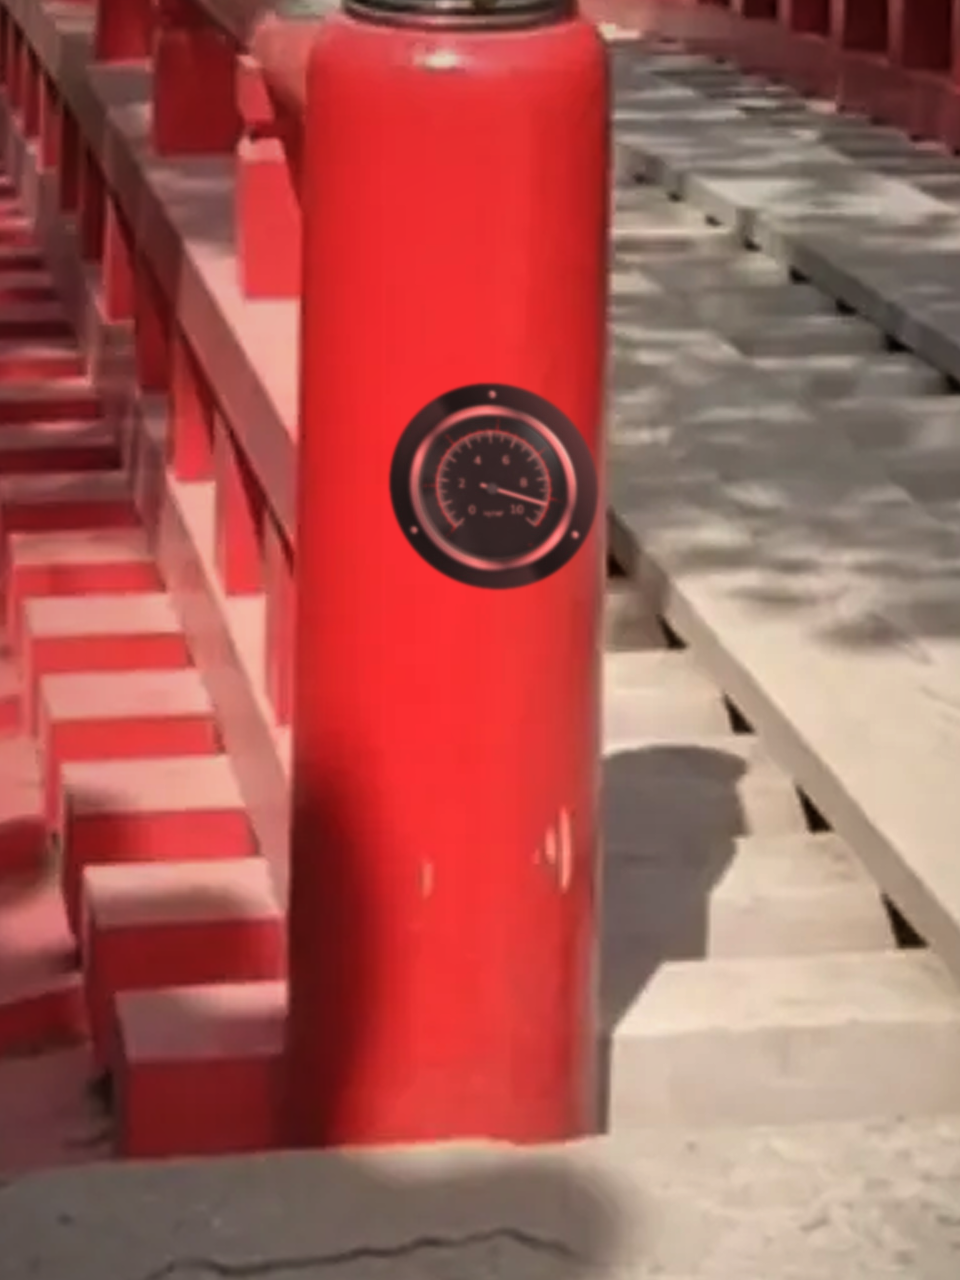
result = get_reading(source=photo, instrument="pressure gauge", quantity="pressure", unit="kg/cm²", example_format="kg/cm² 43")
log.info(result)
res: kg/cm² 9
